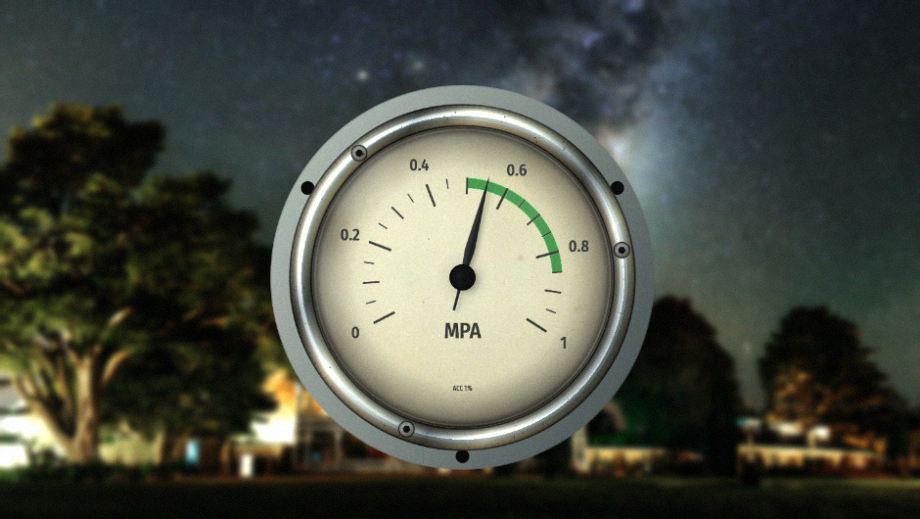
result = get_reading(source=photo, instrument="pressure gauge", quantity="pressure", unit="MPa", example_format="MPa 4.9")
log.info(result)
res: MPa 0.55
